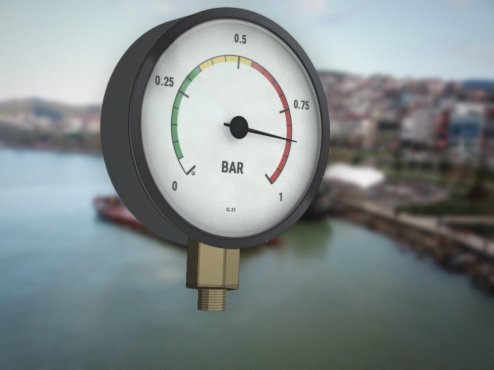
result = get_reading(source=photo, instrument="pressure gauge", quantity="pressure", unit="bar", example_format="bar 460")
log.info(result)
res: bar 0.85
